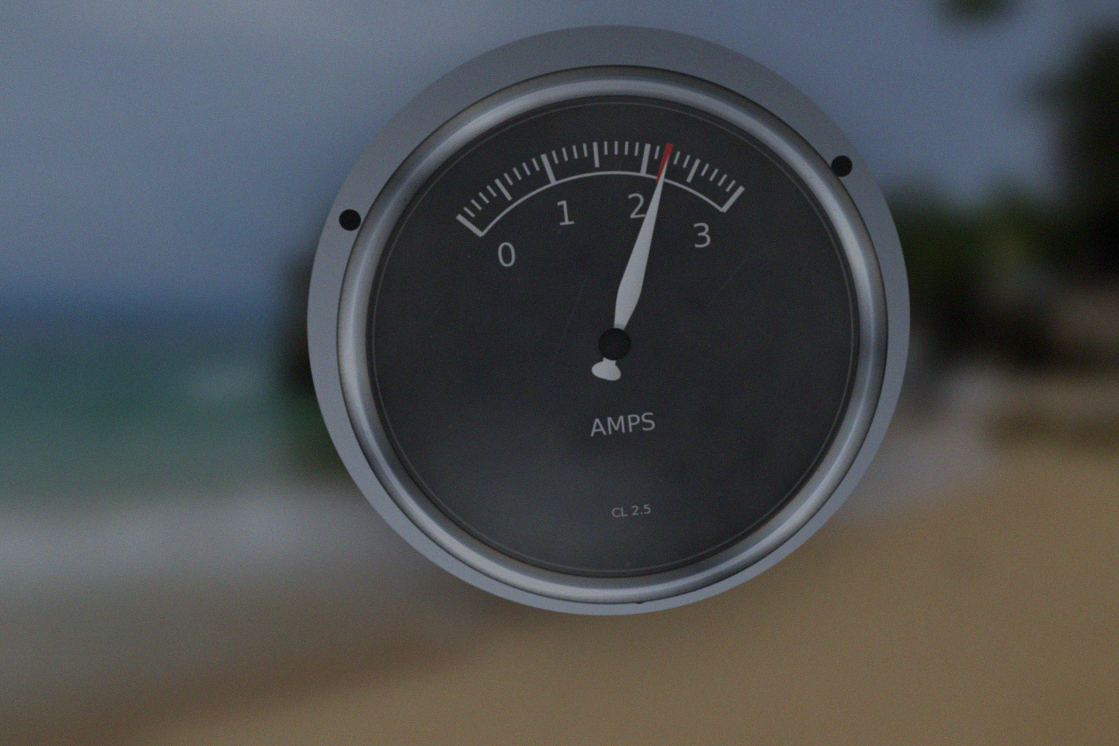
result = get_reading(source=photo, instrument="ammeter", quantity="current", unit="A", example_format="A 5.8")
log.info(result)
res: A 2.2
